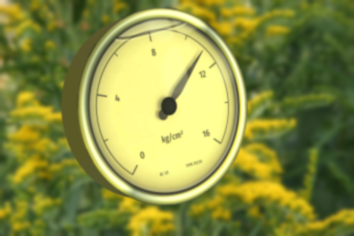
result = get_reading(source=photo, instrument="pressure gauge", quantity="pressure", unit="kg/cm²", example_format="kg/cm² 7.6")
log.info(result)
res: kg/cm² 11
